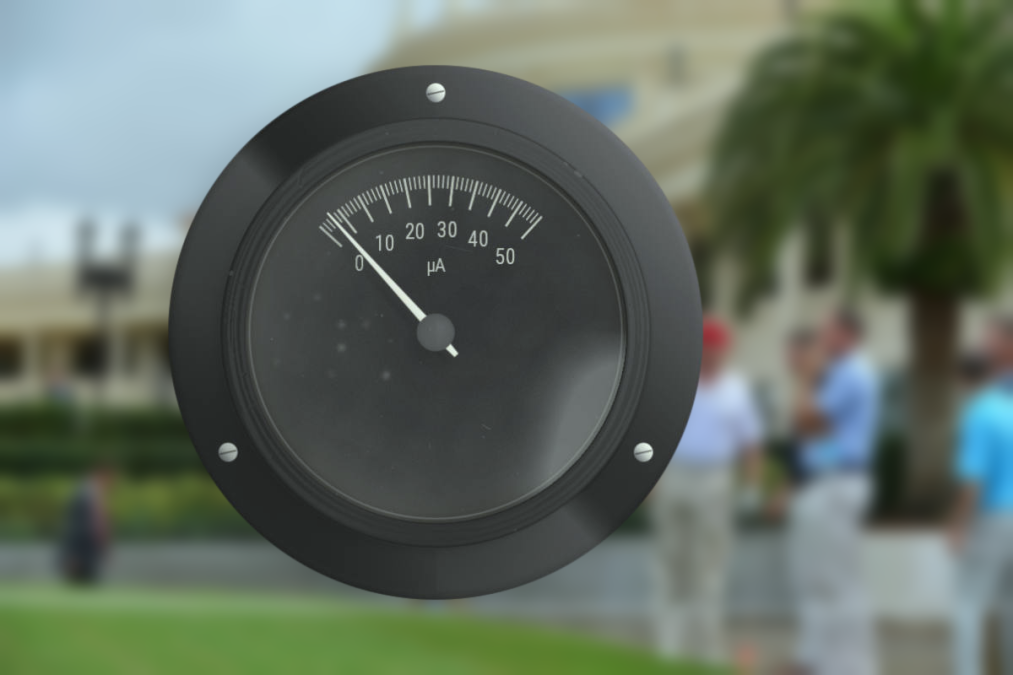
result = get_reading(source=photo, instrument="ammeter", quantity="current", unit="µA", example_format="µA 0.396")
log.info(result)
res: µA 3
